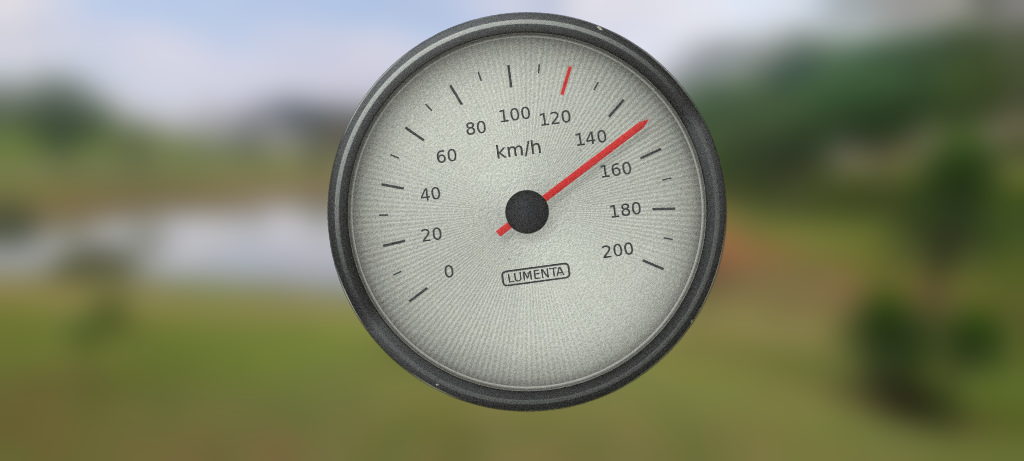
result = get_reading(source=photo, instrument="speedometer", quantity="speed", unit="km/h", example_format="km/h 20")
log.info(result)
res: km/h 150
